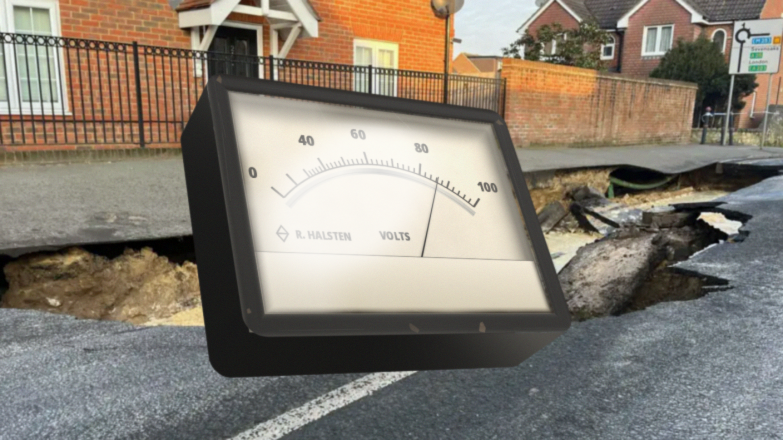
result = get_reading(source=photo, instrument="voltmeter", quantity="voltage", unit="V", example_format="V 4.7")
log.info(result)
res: V 86
